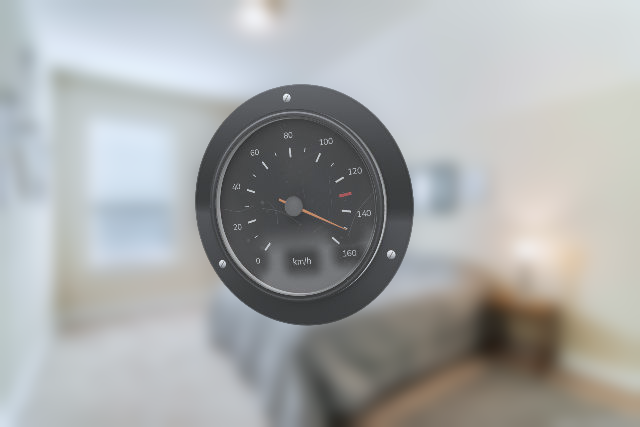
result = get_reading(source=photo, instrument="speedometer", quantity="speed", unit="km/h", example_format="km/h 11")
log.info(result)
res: km/h 150
